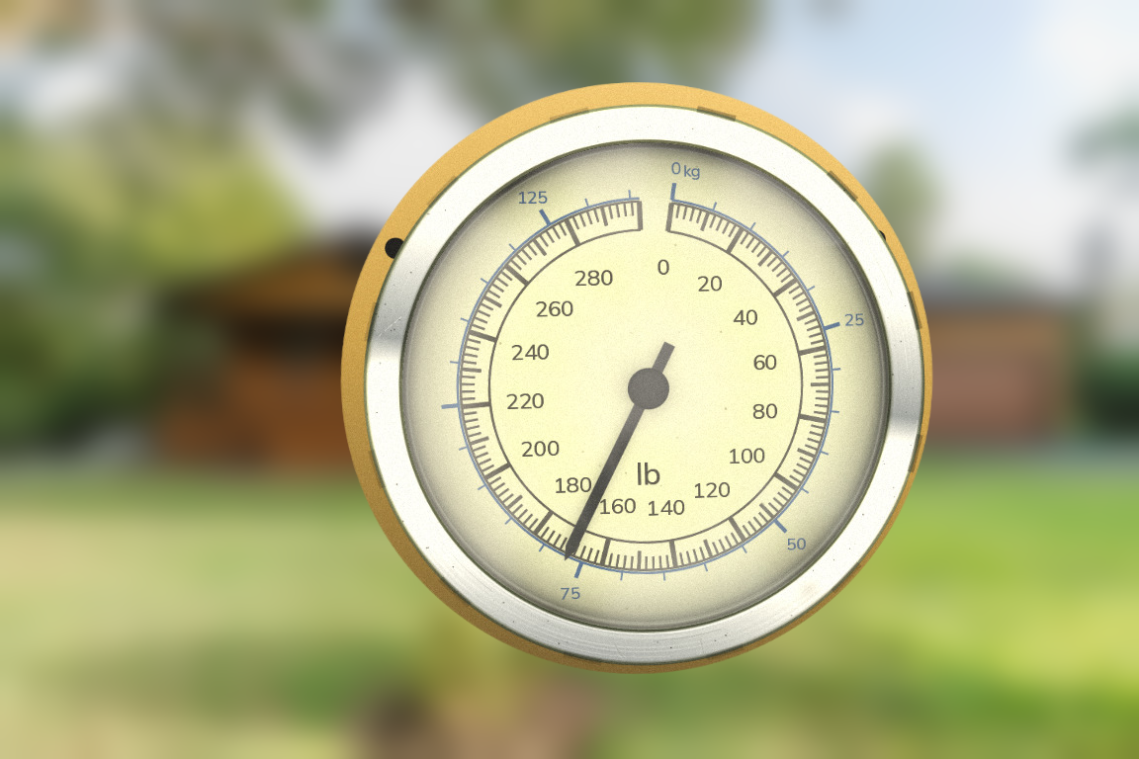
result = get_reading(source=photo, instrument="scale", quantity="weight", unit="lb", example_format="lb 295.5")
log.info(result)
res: lb 170
